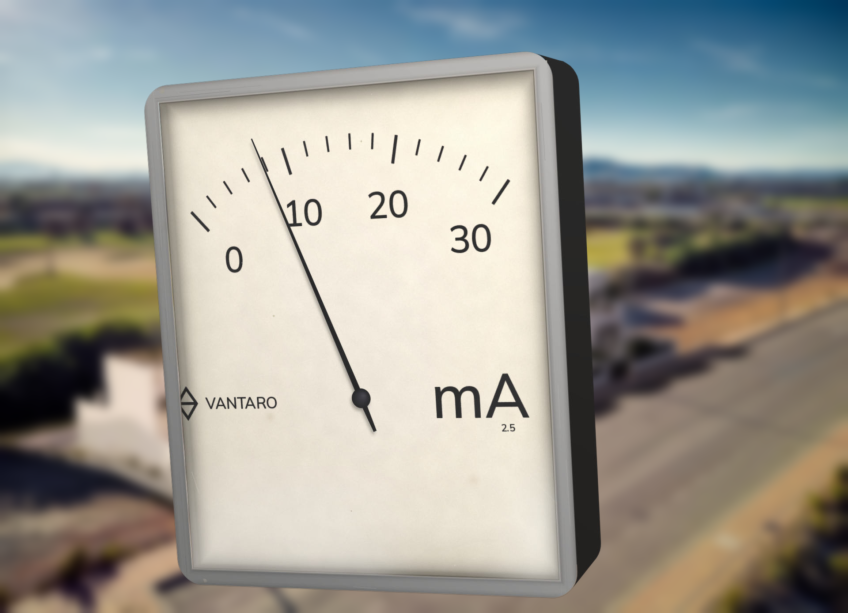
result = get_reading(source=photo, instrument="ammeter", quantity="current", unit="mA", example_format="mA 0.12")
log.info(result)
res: mA 8
